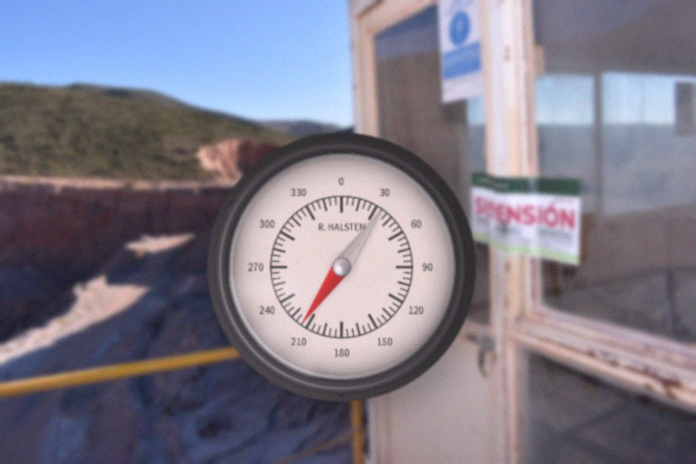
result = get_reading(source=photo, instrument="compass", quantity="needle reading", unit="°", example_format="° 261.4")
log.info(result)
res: ° 215
